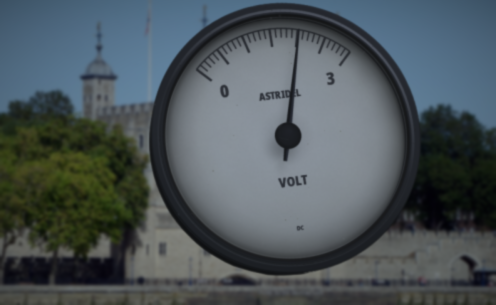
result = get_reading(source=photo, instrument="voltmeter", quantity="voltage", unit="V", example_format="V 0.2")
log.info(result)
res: V 2
